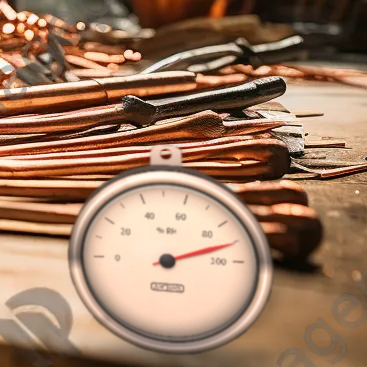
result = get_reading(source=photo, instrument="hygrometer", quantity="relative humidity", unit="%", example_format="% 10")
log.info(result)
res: % 90
